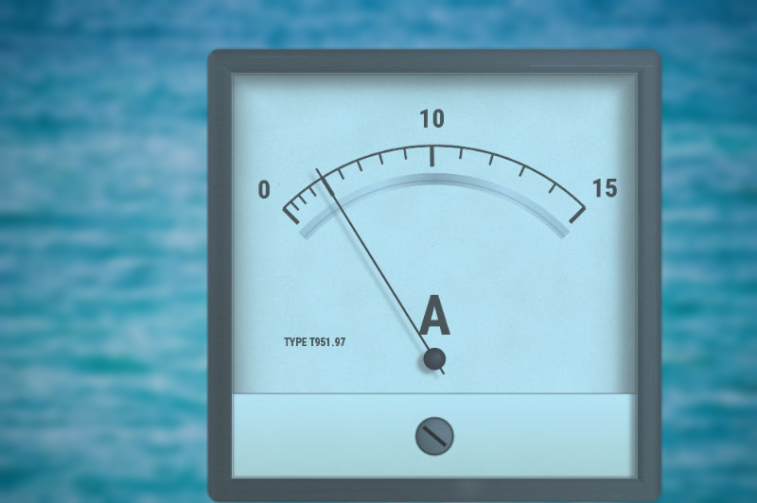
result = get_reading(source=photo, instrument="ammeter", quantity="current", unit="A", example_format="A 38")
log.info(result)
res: A 5
